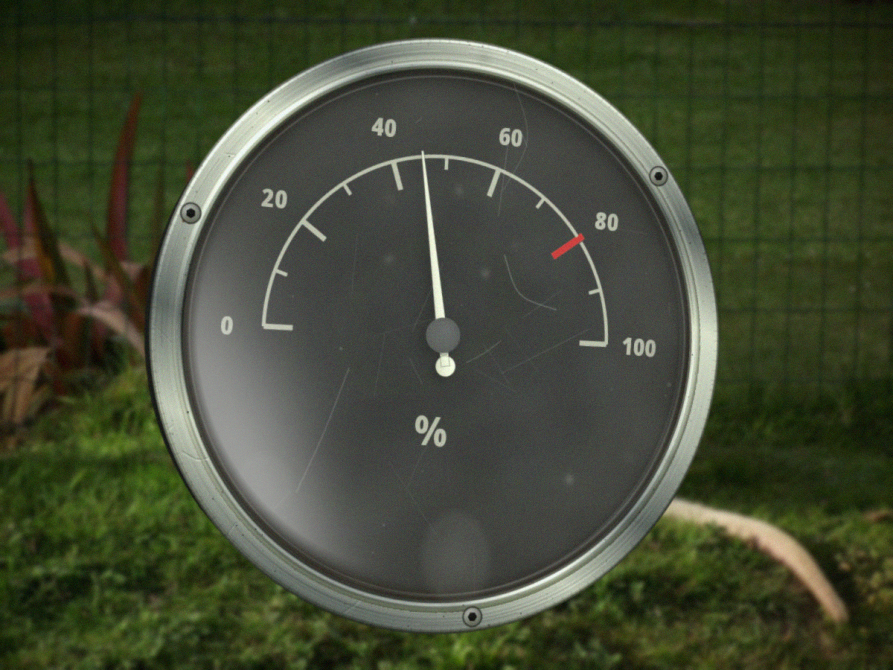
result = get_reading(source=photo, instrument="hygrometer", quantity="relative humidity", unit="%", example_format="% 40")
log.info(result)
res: % 45
